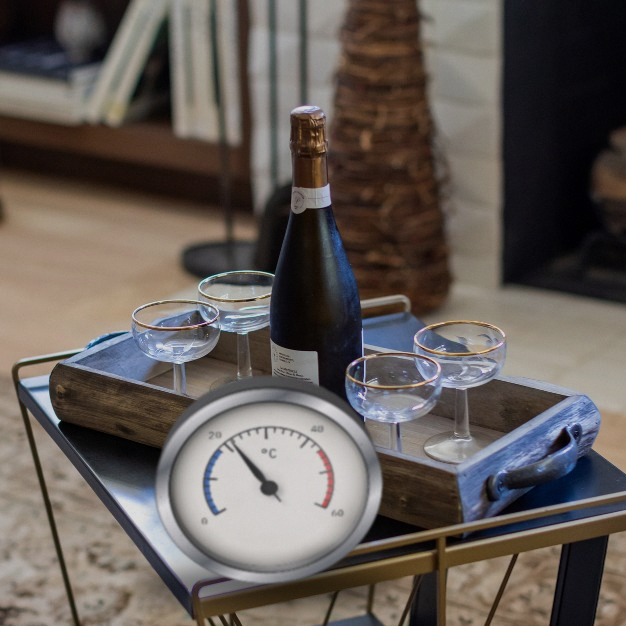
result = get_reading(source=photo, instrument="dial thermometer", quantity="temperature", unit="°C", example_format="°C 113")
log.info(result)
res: °C 22
